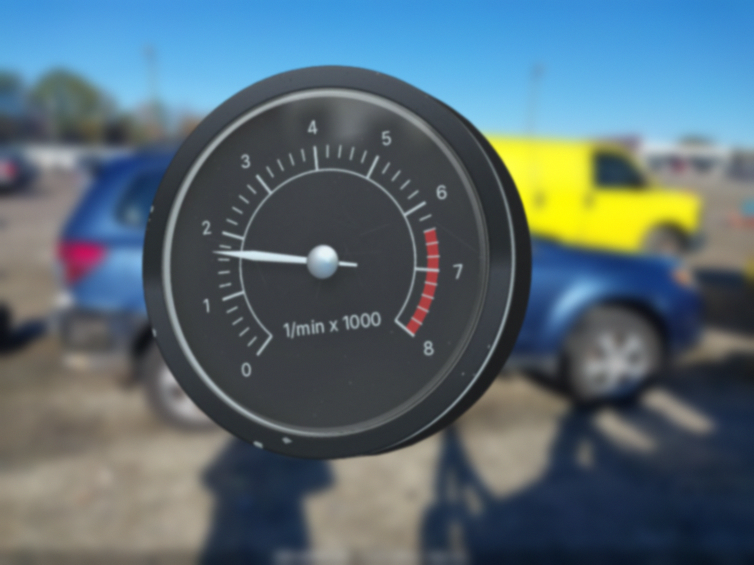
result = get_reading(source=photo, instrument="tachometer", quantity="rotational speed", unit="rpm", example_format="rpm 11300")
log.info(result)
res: rpm 1700
